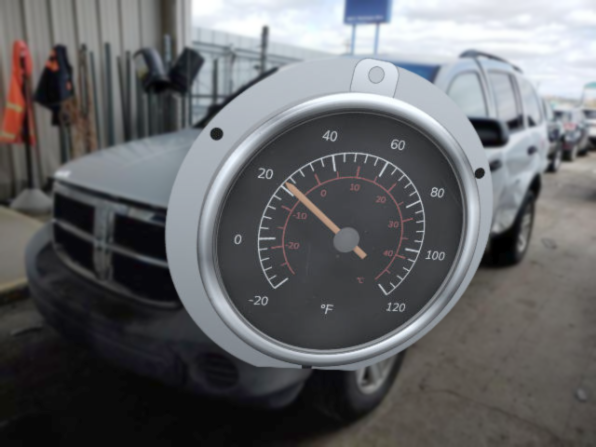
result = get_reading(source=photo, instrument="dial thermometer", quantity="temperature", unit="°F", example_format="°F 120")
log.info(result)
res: °F 22
